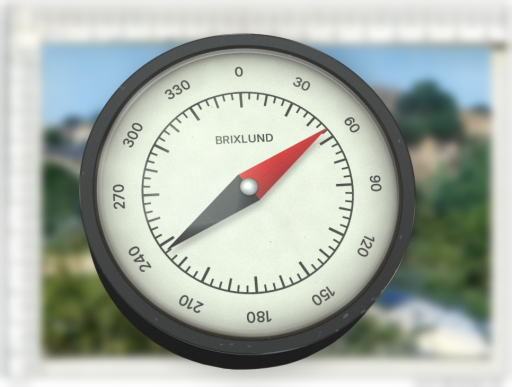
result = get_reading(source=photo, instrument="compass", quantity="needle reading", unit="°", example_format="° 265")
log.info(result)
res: ° 55
